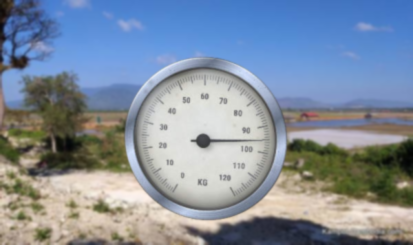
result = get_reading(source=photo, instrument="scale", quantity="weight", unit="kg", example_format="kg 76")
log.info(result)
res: kg 95
